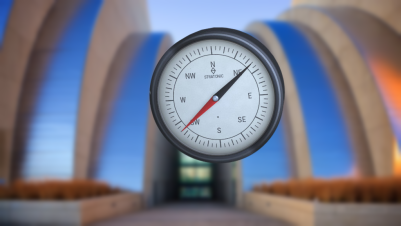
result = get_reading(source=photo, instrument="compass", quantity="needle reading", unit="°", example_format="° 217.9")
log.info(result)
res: ° 230
